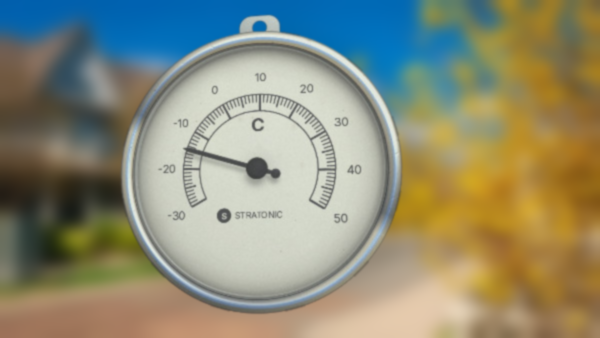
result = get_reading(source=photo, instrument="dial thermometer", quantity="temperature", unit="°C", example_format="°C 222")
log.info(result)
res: °C -15
